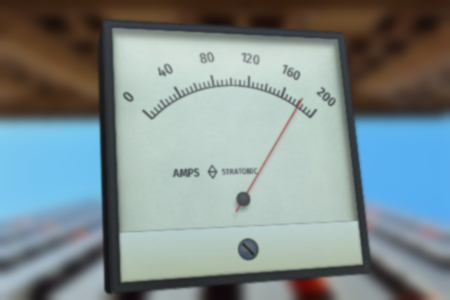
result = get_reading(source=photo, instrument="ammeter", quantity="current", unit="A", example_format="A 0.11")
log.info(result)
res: A 180
